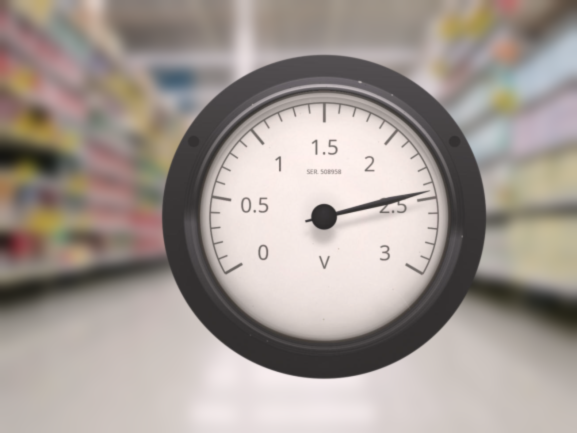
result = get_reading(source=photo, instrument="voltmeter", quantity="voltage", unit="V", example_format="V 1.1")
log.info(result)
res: V 2.45
